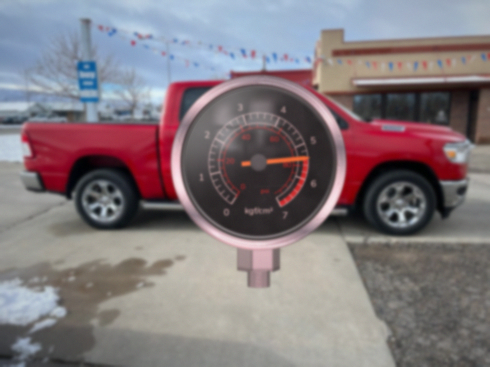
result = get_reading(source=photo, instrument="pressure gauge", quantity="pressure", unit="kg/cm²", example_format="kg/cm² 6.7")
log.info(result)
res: kg/cm² 5.4
